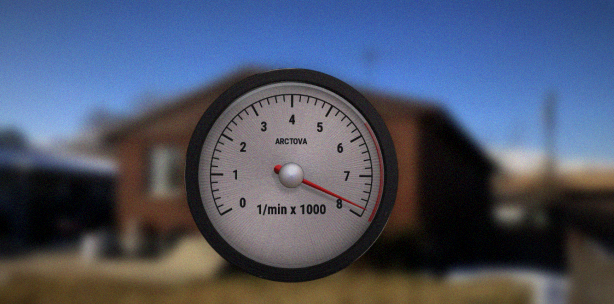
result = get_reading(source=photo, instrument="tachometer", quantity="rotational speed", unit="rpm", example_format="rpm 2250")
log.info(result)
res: rpm 7800
